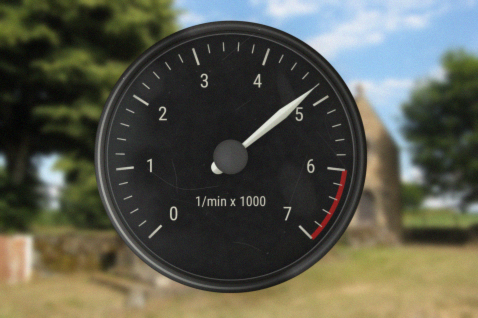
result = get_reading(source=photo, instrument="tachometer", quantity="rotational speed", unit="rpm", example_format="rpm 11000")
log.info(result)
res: rpm 4800
